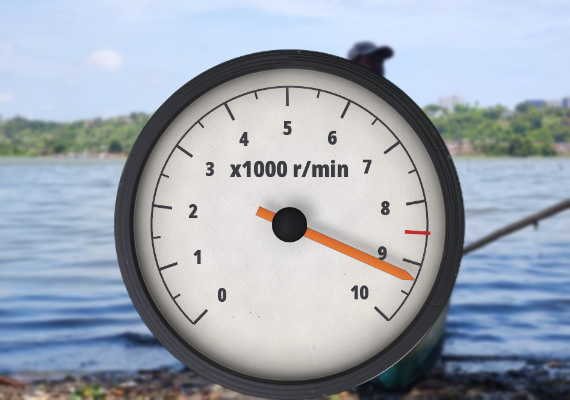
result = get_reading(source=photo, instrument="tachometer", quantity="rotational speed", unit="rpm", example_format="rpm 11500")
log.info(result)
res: rpm 9250
